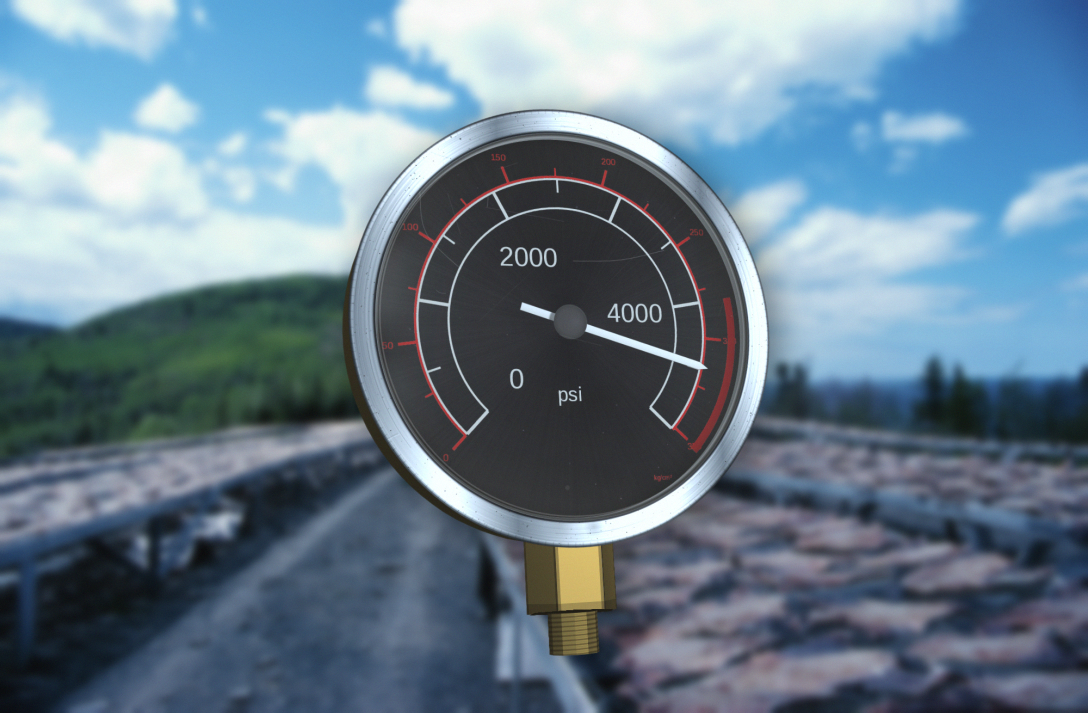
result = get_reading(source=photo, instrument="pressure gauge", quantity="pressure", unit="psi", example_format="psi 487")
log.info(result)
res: psi 4500
